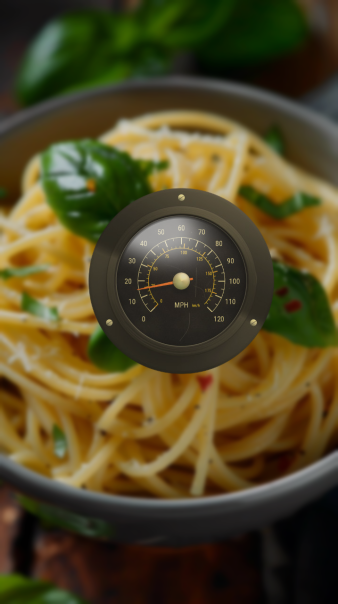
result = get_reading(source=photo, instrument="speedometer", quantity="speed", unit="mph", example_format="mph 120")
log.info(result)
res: mph 15
